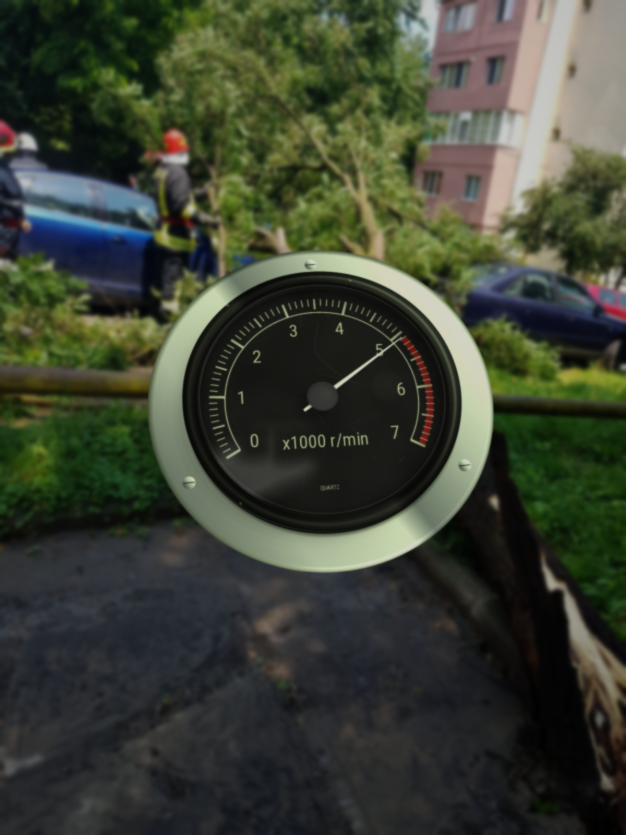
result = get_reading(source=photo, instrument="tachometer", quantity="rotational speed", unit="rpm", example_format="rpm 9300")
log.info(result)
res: rpm 5100
